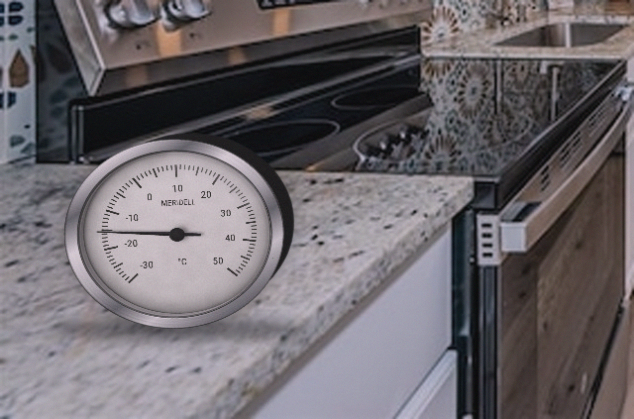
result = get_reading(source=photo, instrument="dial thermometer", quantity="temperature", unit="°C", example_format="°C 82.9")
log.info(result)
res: °C -15
